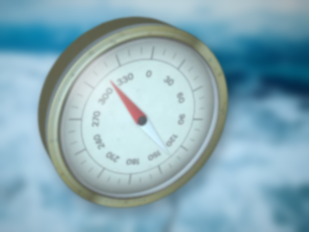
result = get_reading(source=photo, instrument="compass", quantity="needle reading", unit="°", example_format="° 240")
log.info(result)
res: ° 315
